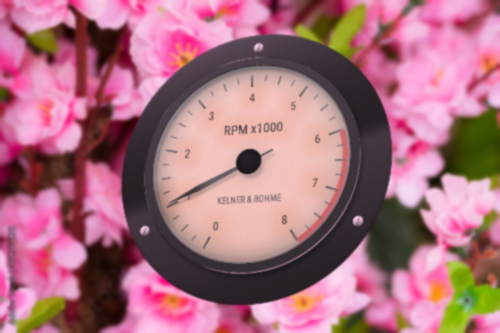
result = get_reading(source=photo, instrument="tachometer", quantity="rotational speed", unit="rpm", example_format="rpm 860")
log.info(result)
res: rpm 1000
